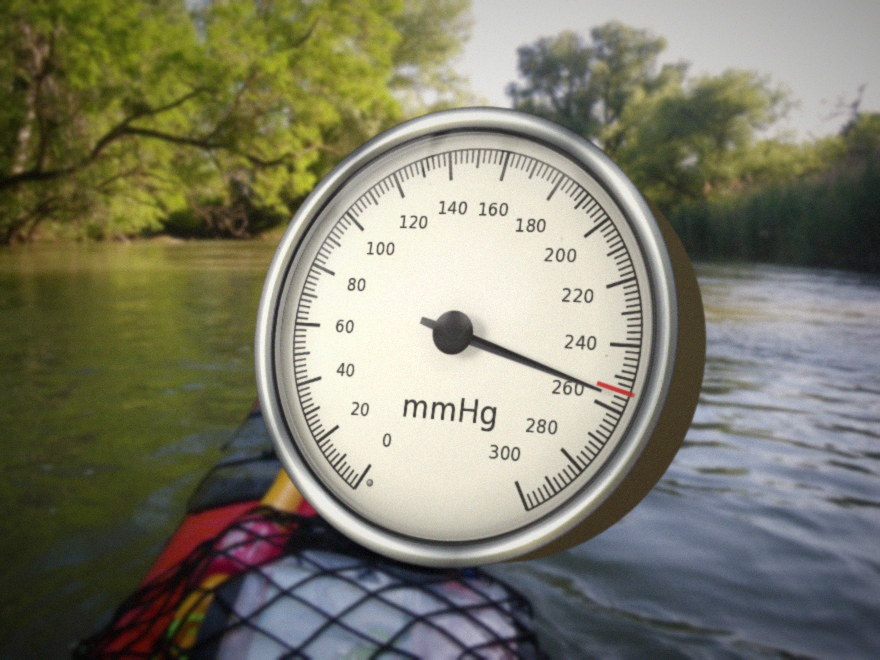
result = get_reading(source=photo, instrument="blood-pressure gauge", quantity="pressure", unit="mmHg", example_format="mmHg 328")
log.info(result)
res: mmHg 256
